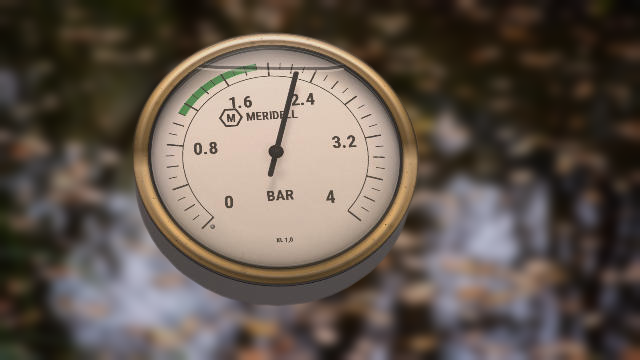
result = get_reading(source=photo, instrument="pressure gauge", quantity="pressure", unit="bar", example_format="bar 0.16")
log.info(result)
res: bar 2.25
